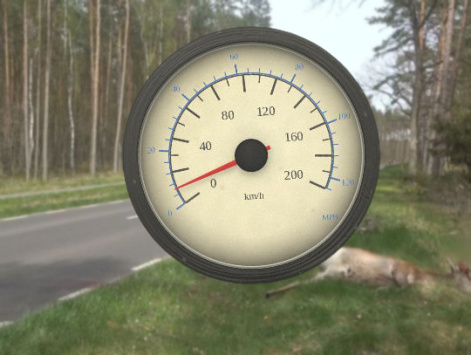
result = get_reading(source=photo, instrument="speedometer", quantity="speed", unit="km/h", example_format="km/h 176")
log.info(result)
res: km/h 10
